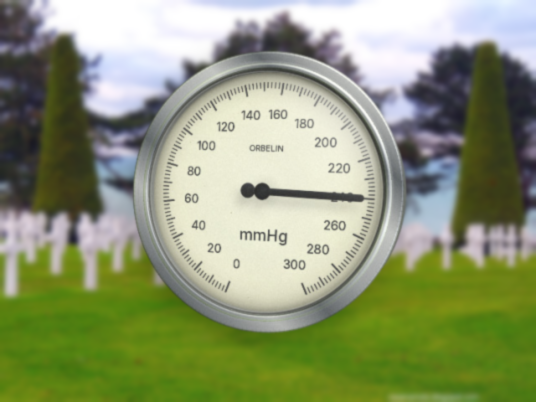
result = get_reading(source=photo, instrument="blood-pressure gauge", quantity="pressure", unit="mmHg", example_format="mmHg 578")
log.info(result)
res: mmHg 240
